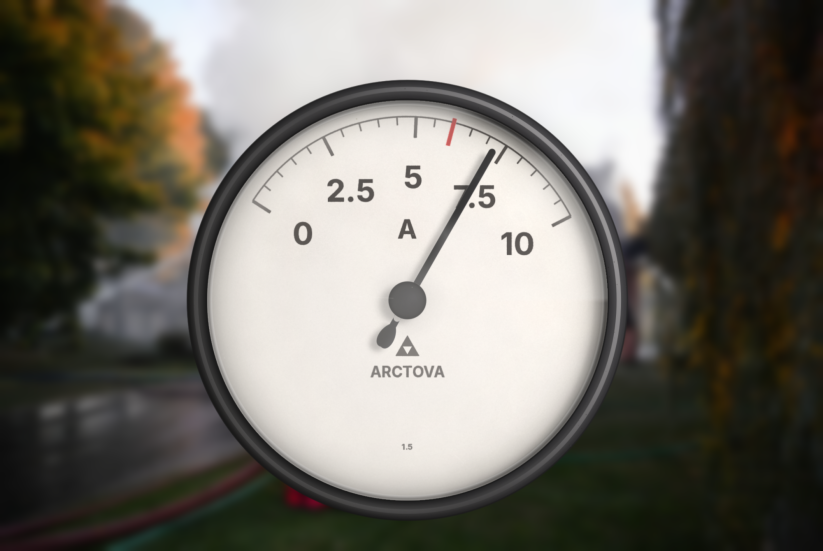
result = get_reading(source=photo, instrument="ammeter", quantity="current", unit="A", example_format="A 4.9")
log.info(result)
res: A 7.25
